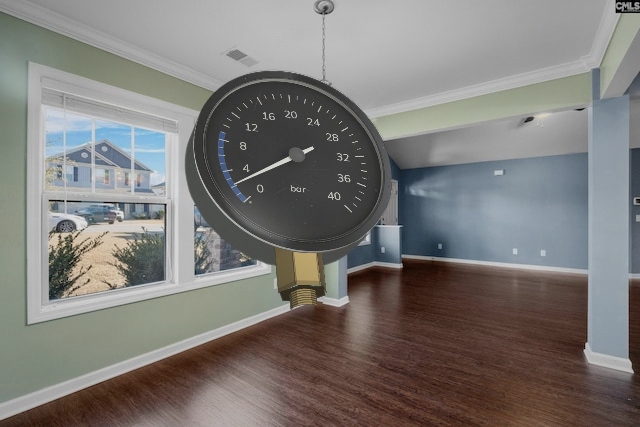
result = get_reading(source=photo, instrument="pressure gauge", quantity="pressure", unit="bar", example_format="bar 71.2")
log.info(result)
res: bar 2
